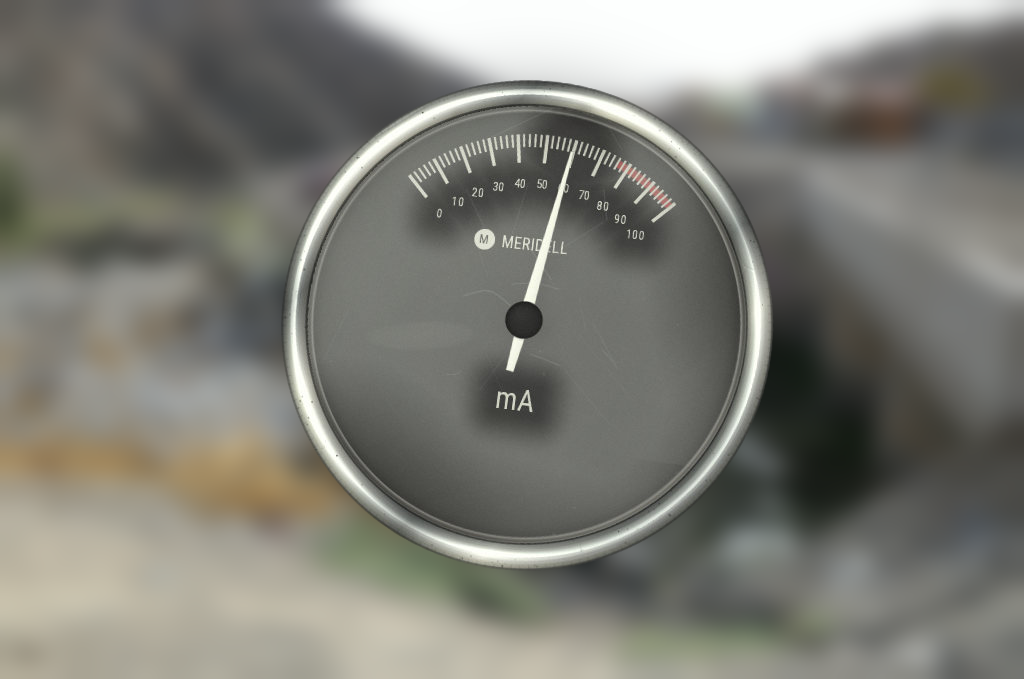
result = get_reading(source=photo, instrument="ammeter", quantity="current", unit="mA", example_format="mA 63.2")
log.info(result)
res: mA 60
